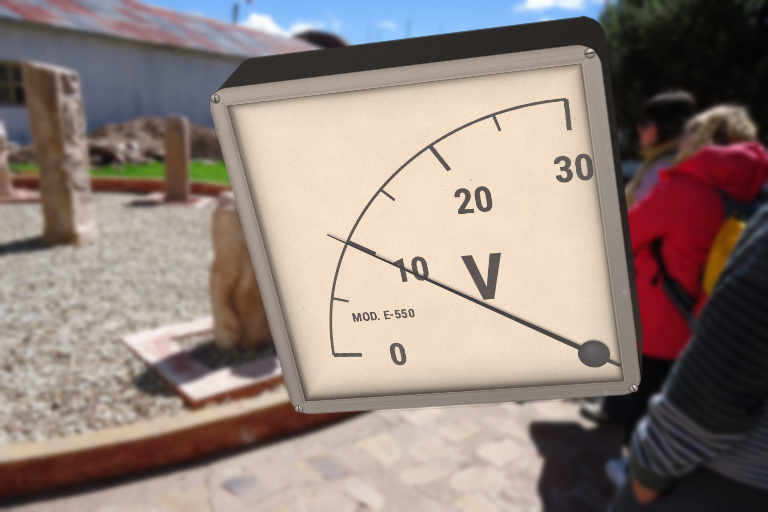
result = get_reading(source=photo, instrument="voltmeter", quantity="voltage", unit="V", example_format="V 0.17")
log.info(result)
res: V 10
